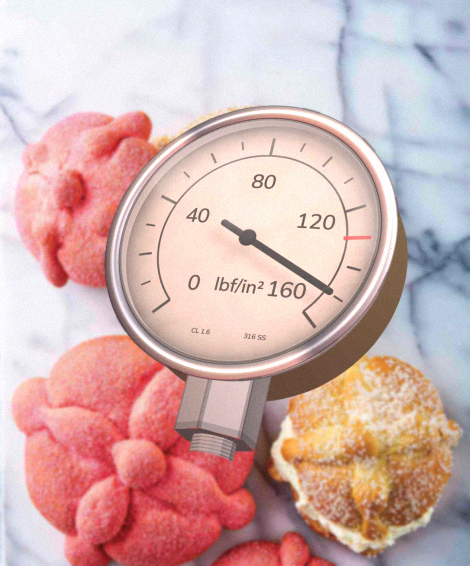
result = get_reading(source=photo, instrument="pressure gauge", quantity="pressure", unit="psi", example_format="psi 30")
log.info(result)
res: psi 150
